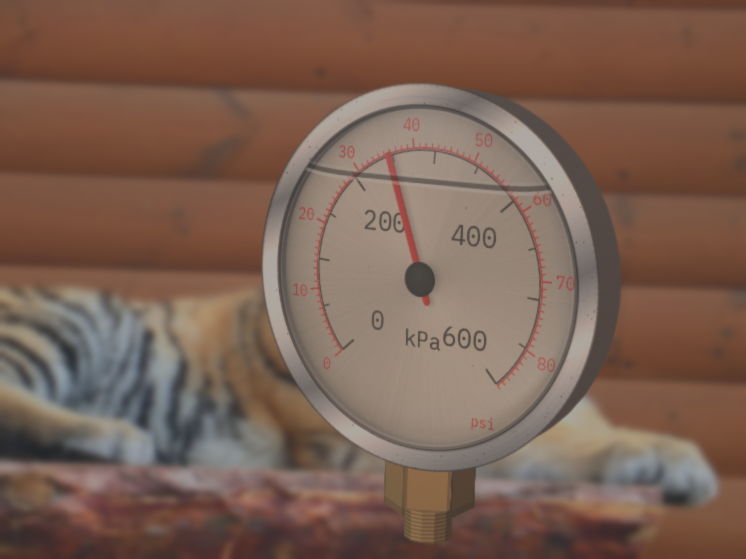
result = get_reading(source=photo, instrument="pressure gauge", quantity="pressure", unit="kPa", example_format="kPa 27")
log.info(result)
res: kPa 250
